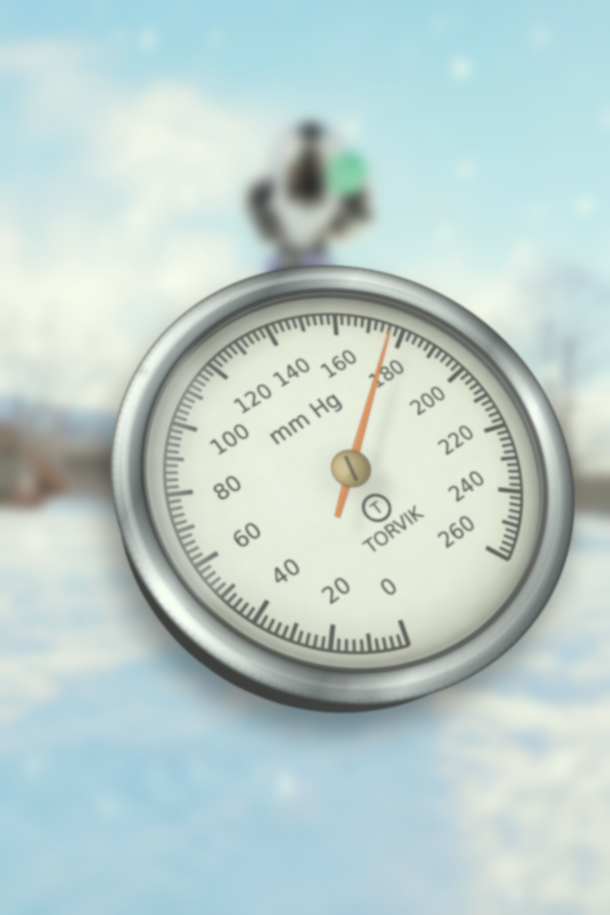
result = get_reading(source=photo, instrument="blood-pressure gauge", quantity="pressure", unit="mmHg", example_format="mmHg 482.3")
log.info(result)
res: mmHg 176
